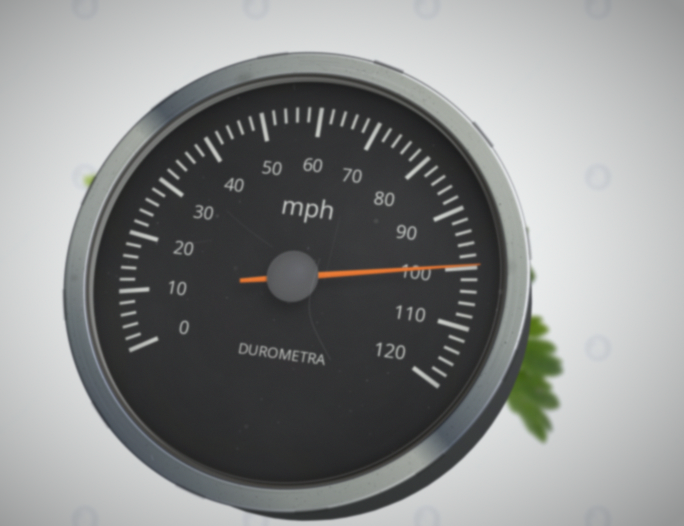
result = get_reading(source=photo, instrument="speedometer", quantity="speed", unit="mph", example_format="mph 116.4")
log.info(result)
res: mph 100
